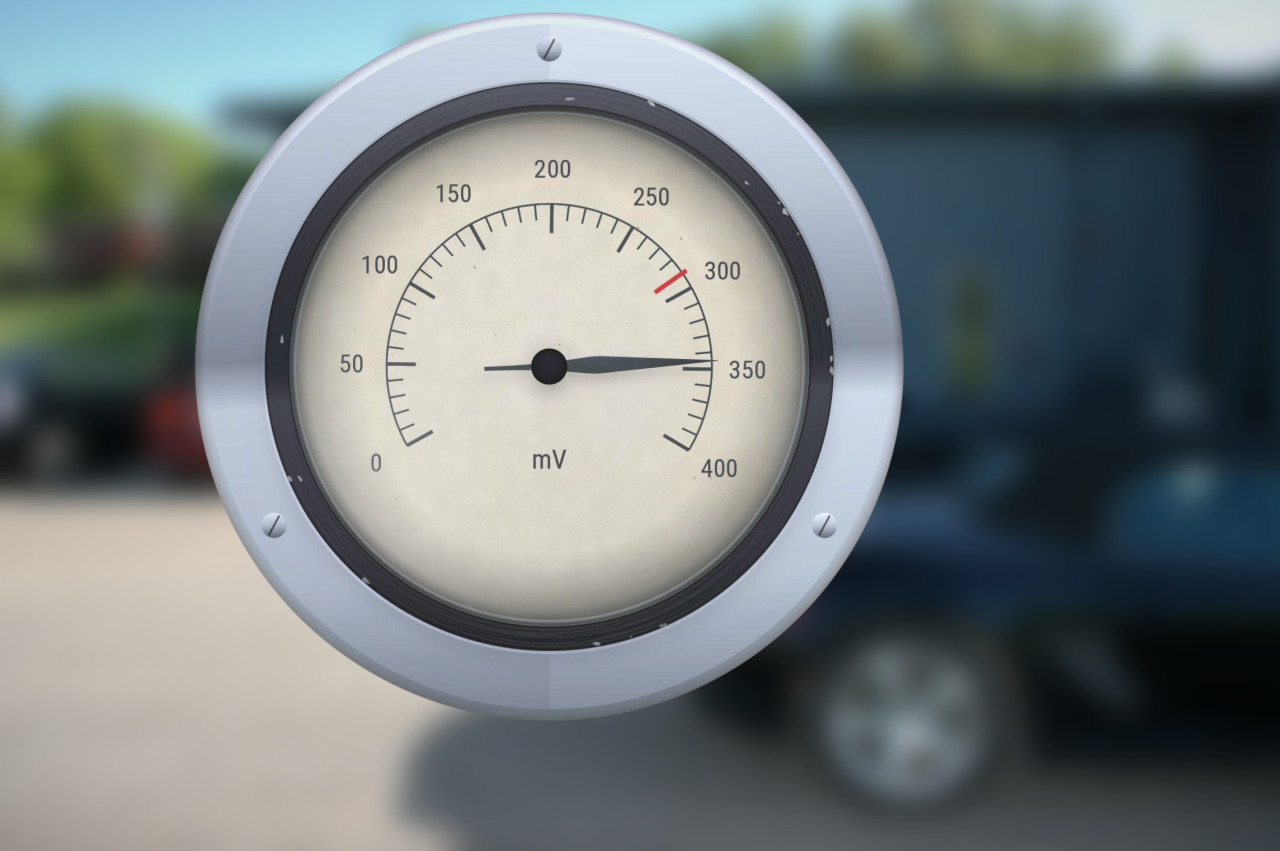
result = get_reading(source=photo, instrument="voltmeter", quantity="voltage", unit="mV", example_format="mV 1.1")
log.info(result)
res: mV 345
